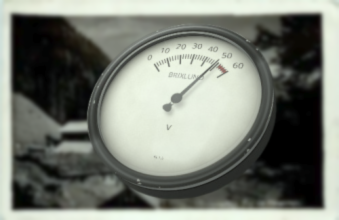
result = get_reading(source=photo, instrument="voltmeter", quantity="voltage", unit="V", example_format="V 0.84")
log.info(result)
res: V 50
